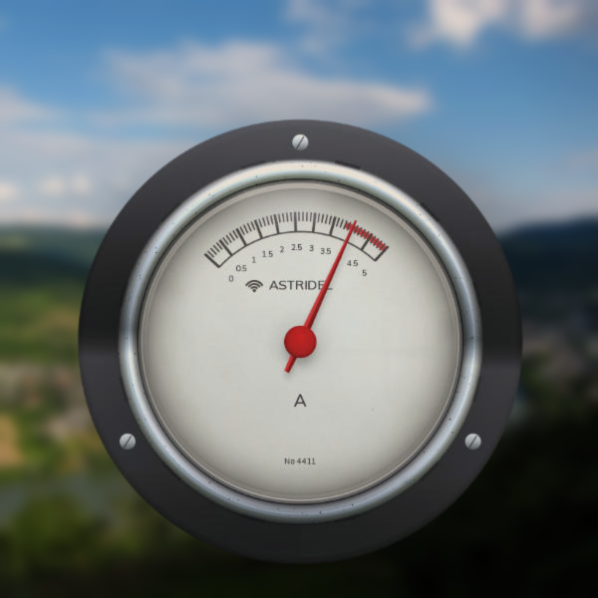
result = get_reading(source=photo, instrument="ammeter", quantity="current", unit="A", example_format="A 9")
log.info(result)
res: A 4
